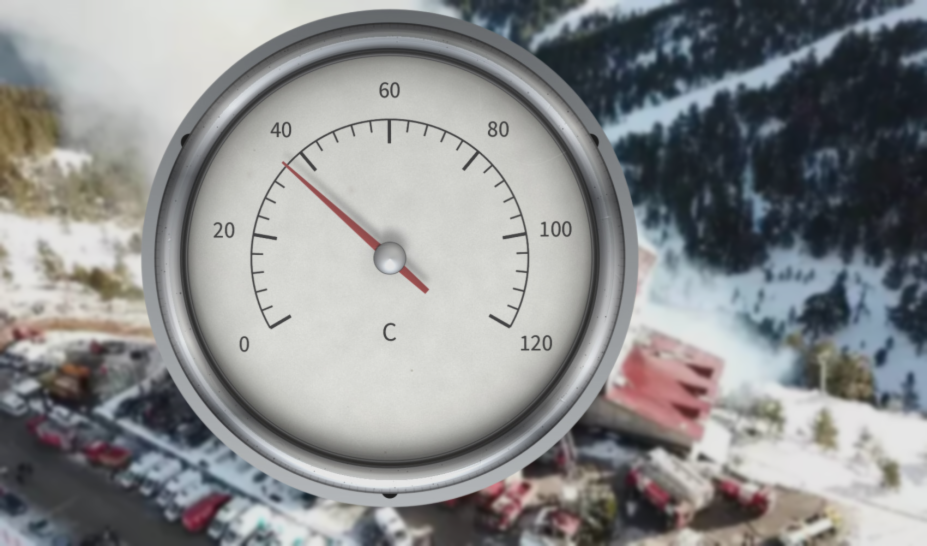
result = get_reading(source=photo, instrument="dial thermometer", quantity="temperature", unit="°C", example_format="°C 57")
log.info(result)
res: °C 36
